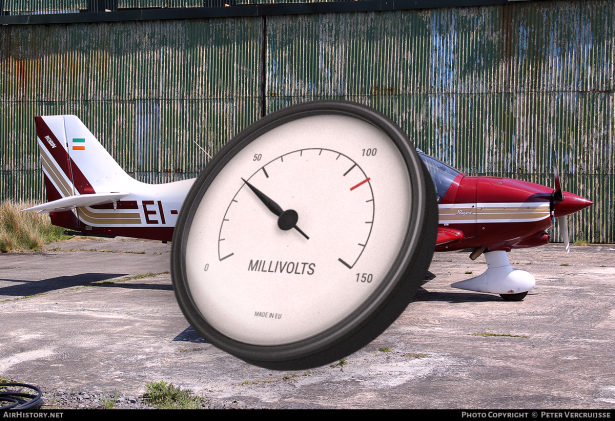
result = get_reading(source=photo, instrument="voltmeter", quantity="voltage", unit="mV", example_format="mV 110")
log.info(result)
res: mV 40
